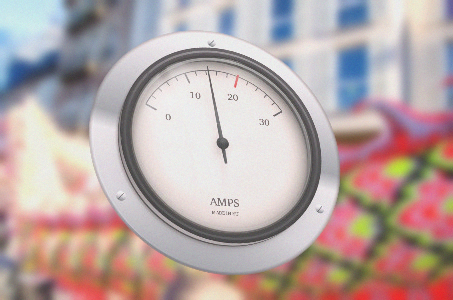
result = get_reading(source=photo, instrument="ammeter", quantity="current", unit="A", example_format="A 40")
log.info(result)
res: A 14
